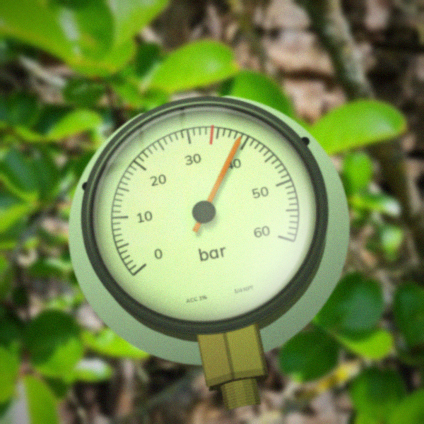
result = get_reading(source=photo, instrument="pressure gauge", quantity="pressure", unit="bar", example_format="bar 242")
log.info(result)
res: bar 39
